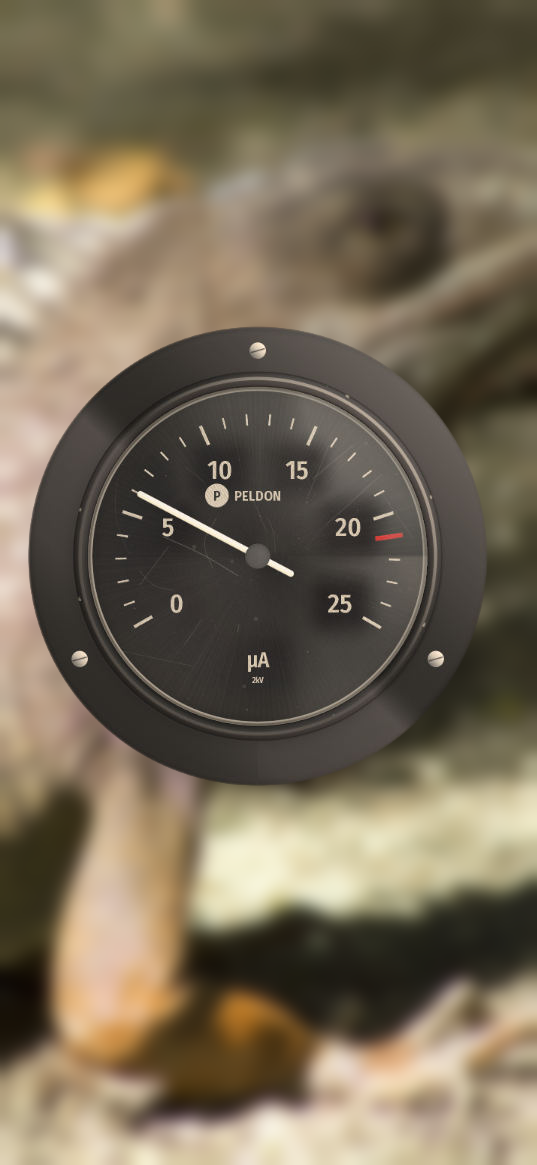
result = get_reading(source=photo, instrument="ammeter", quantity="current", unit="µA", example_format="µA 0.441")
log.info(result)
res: µA 6
